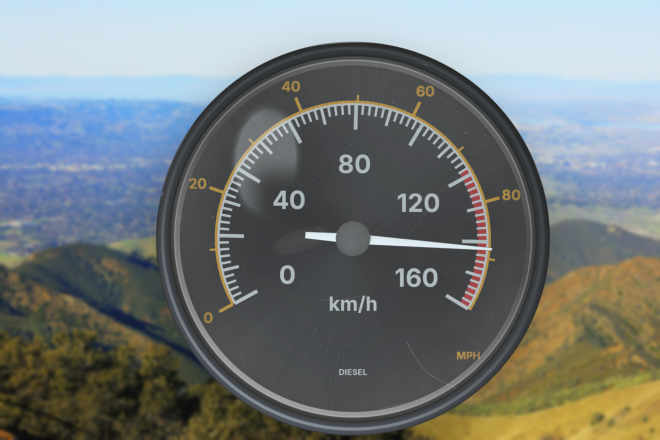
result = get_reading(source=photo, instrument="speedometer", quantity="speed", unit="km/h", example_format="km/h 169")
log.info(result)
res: km/h 142
